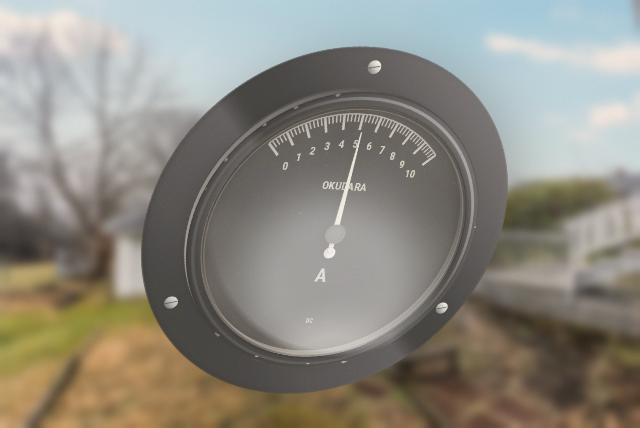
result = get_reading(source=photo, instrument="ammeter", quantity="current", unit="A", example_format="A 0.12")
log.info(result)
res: A 5
